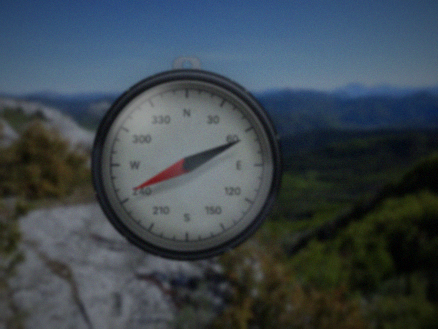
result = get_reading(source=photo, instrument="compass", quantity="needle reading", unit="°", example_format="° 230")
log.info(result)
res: ° 245
